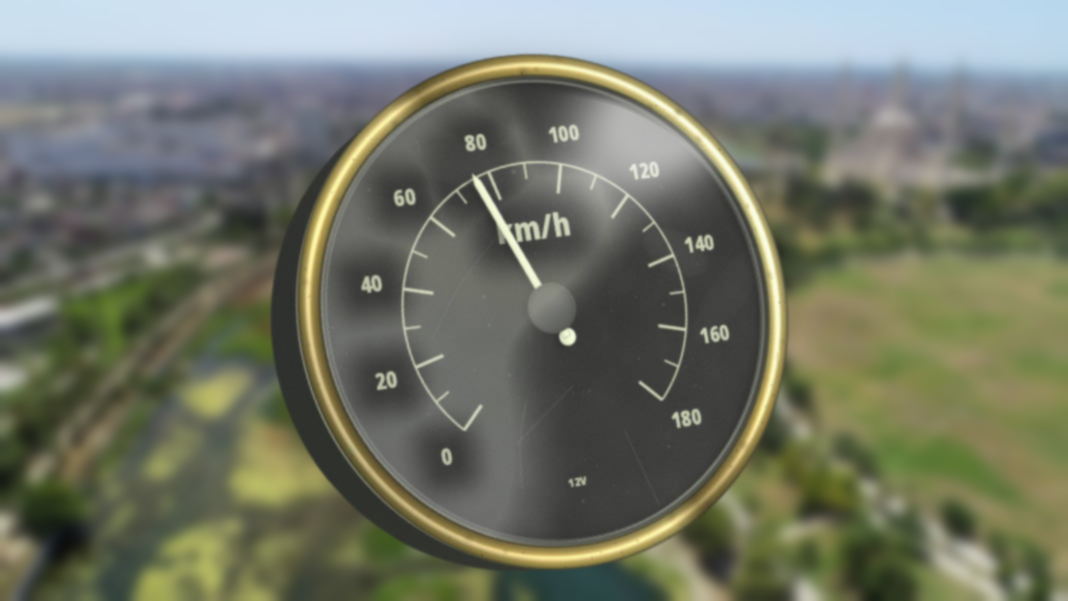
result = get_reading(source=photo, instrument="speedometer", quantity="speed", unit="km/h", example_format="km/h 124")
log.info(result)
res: km/h 75
